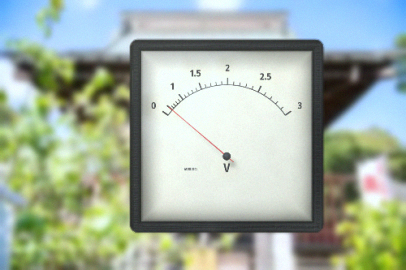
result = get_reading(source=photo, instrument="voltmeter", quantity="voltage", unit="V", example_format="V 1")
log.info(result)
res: V 0.5
